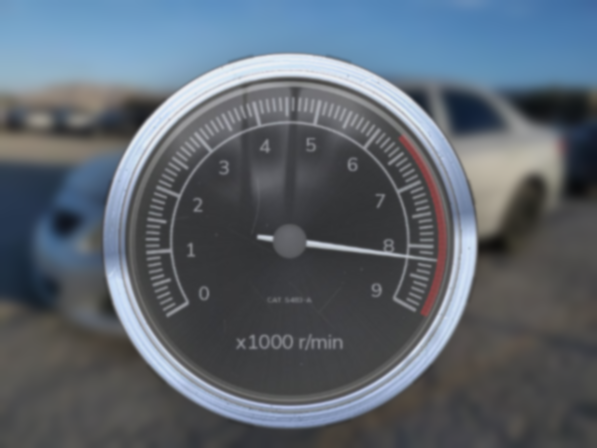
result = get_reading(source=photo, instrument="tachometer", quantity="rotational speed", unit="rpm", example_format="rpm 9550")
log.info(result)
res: rpm 8200
